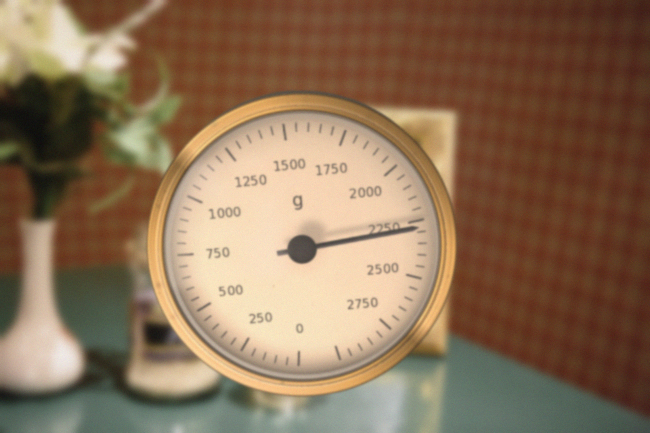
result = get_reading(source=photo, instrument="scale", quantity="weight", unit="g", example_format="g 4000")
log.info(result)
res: g 2275
